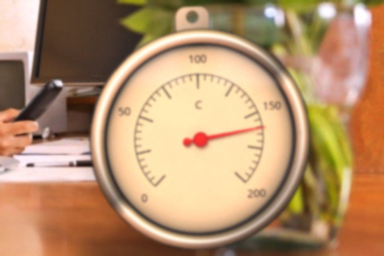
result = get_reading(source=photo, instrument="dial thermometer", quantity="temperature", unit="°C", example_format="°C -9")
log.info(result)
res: °C 160
